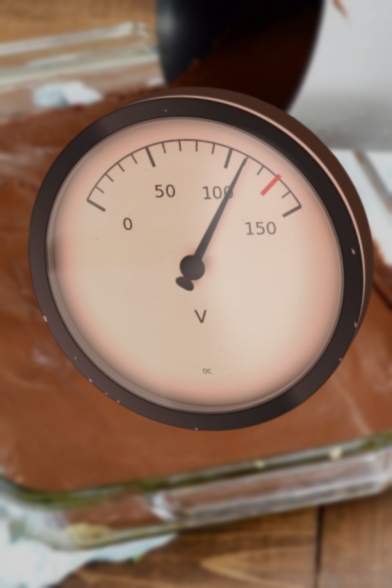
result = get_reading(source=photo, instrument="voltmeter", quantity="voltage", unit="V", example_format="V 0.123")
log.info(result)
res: V 110
